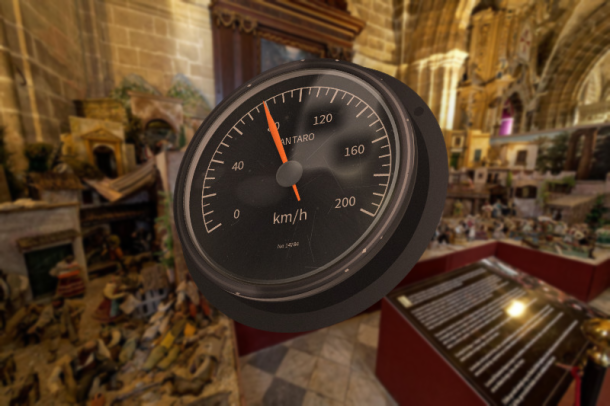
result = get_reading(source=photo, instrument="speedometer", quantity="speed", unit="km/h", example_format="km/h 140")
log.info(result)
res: km/h 80
